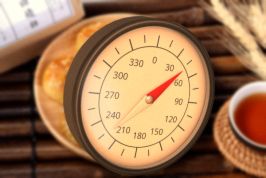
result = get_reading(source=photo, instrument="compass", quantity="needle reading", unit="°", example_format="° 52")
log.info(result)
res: ° 45
